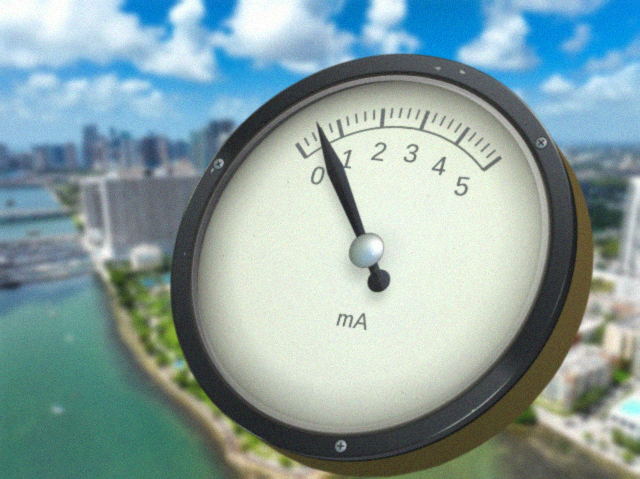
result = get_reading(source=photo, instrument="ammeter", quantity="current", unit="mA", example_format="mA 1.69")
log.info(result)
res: mA 0.6
